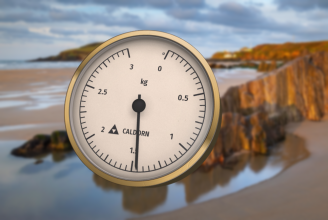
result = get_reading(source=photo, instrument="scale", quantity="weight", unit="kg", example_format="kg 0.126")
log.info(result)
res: kg 1.45
